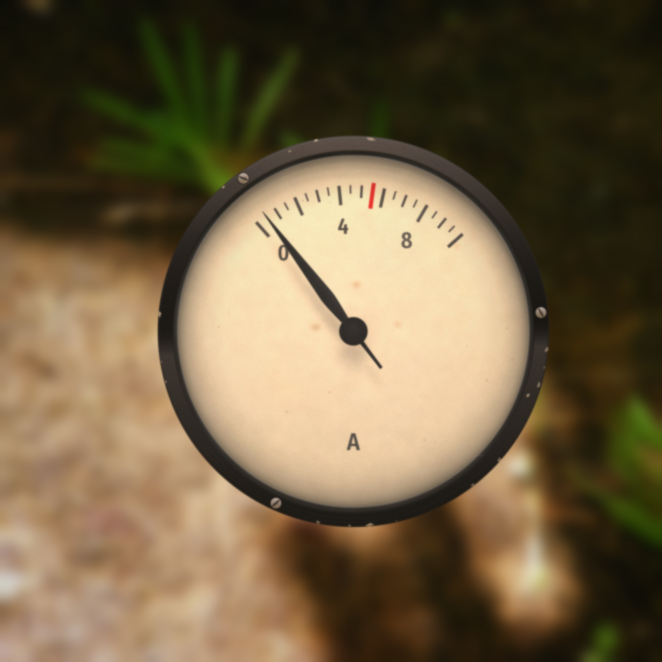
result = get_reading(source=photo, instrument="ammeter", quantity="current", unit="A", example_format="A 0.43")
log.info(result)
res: A 0.5
